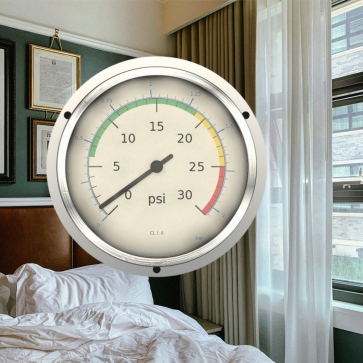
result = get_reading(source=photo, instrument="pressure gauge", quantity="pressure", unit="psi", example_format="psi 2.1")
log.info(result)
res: psi 1
